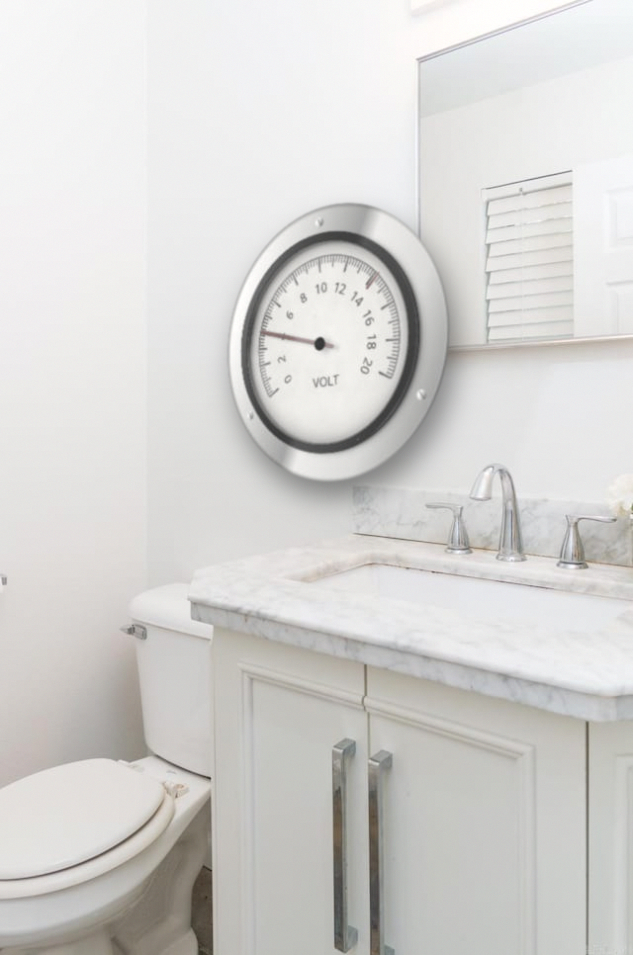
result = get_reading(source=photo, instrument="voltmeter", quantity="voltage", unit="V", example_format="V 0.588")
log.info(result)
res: V 4
